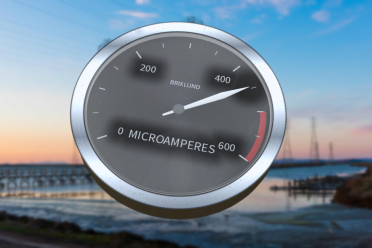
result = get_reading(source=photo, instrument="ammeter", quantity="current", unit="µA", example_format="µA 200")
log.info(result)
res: µA 450
